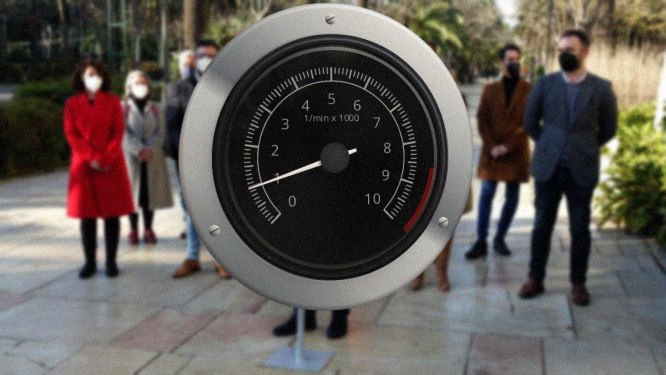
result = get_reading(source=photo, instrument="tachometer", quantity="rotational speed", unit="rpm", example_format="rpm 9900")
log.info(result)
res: rpm 1000
